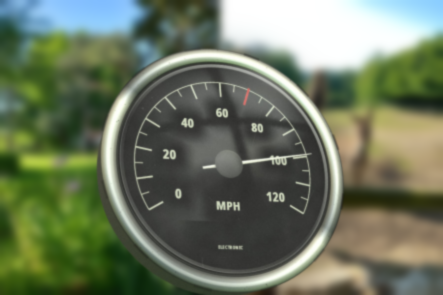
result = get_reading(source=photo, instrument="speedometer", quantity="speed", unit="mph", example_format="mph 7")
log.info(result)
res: mph 100
